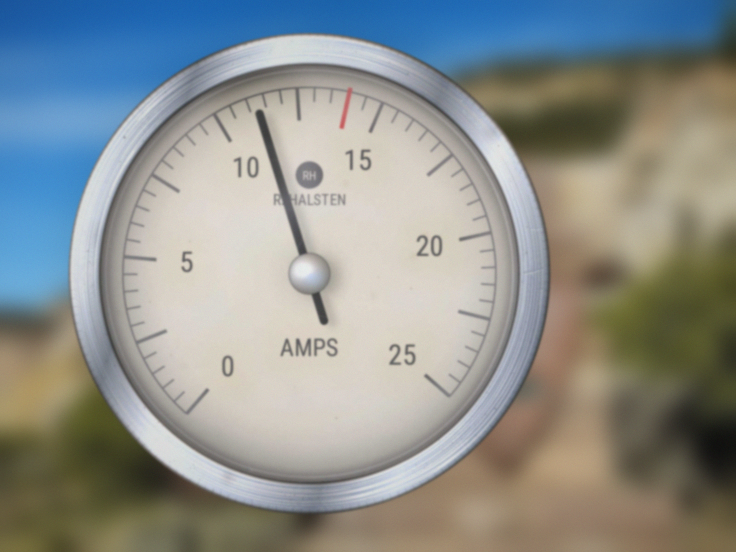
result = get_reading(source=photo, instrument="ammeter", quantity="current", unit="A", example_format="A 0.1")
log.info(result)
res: A 11.25
